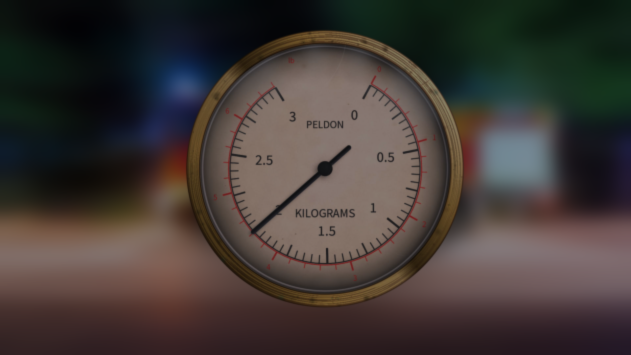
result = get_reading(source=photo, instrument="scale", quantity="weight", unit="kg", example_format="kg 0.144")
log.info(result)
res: kg 2
